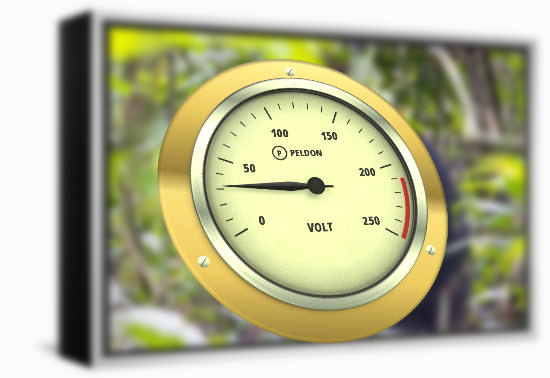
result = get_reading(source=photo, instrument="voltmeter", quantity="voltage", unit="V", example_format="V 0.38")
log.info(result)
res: V 30
